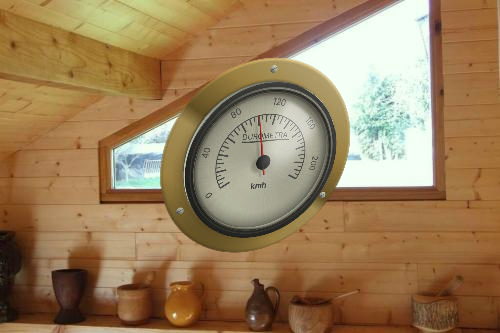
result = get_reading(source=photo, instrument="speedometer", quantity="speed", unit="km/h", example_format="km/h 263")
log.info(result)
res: km/h 100
